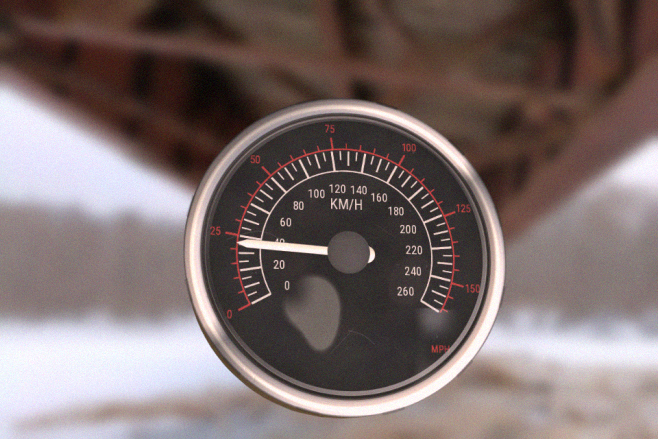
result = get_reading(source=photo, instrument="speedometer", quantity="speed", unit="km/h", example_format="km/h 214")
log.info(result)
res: km/h 35
